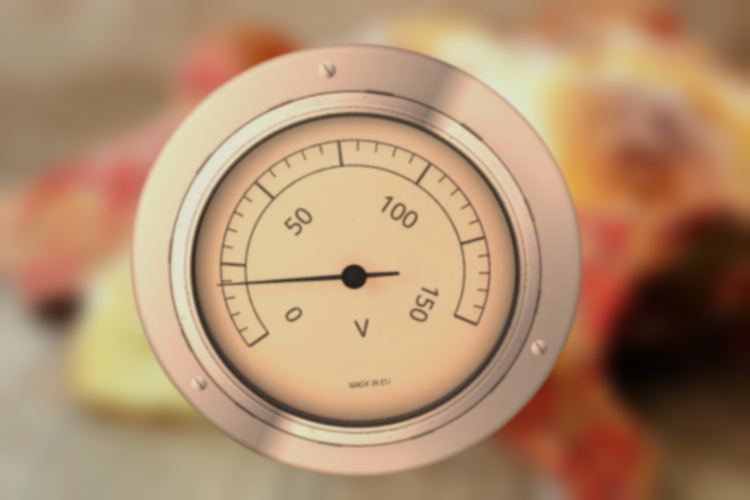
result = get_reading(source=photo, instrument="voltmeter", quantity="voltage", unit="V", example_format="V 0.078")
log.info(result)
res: V 20
